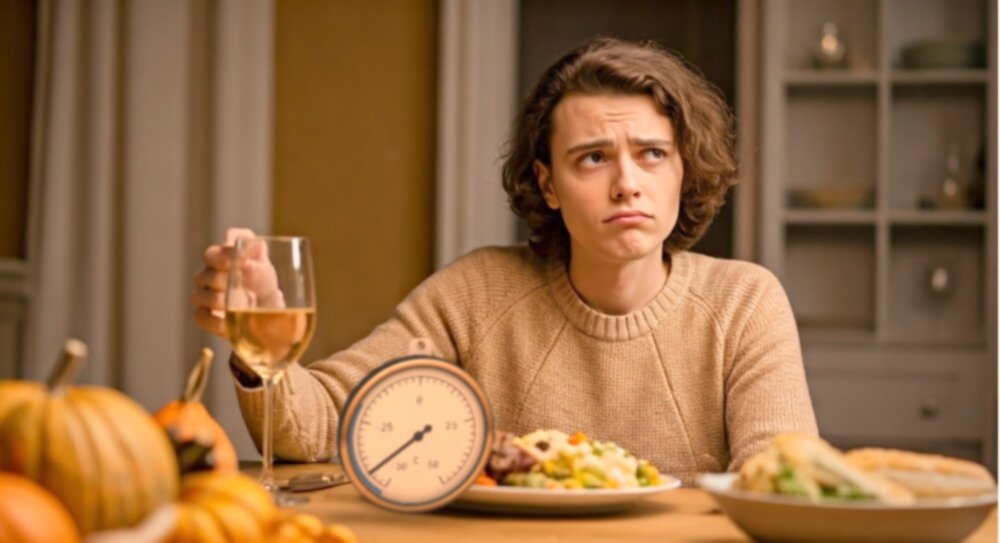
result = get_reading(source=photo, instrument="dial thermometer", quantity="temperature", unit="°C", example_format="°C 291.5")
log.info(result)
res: °C -42.5
